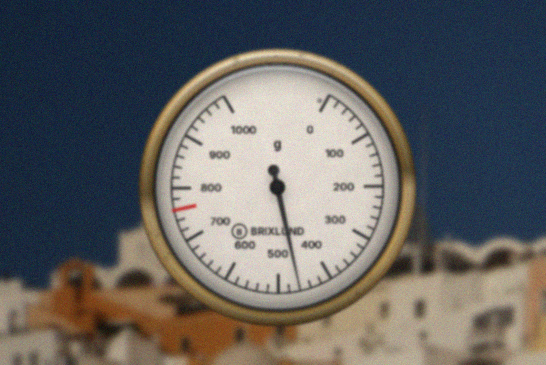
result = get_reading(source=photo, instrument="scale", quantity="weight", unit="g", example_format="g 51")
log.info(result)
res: g 460
